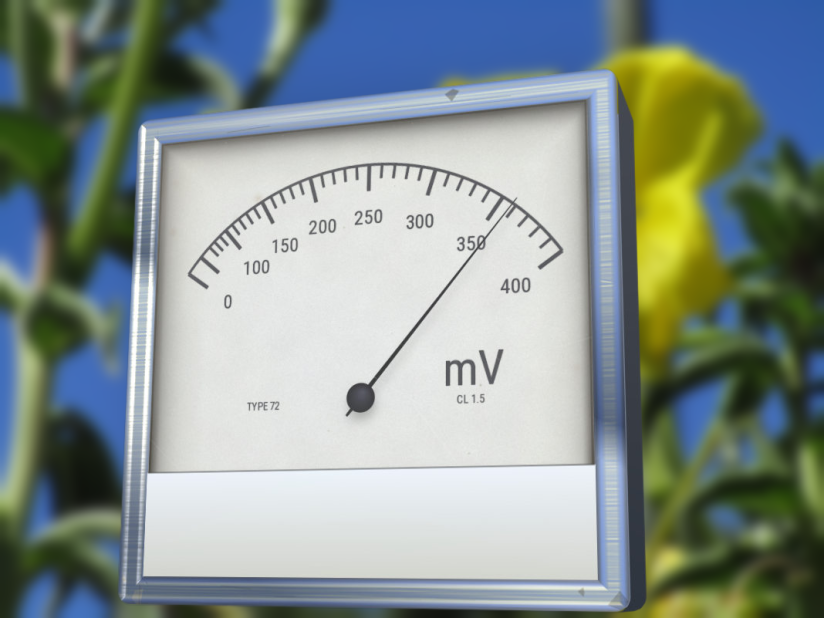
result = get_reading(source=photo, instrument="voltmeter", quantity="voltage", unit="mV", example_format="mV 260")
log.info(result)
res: mV 360
